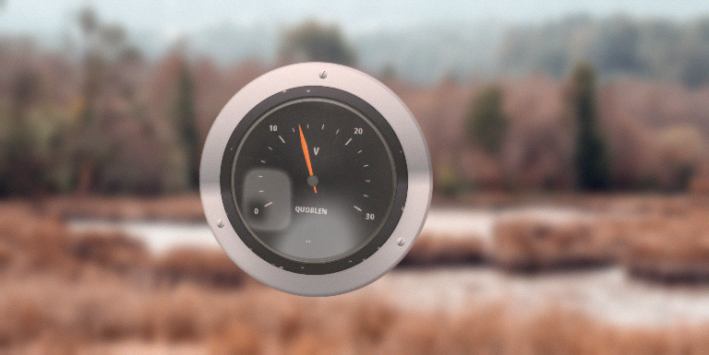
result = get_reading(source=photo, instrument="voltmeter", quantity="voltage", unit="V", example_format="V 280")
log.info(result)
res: V 13
